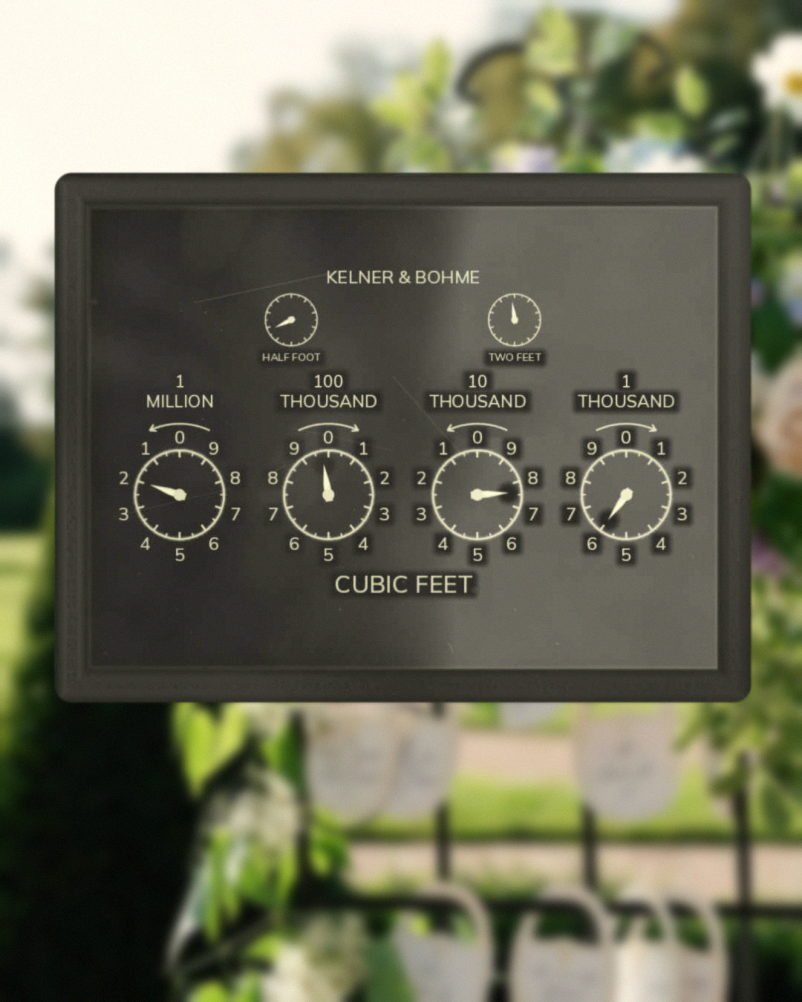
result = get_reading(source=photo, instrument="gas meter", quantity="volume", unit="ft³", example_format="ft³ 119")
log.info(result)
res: ft³ 197600
